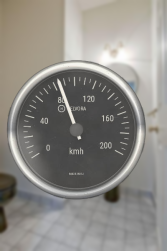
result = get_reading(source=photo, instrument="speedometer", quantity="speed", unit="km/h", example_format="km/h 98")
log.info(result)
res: km/h 85
